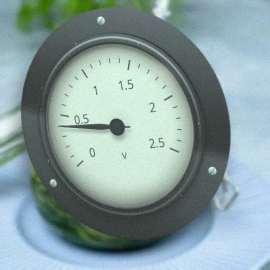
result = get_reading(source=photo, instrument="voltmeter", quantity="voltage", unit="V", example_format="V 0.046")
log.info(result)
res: V 0.4
